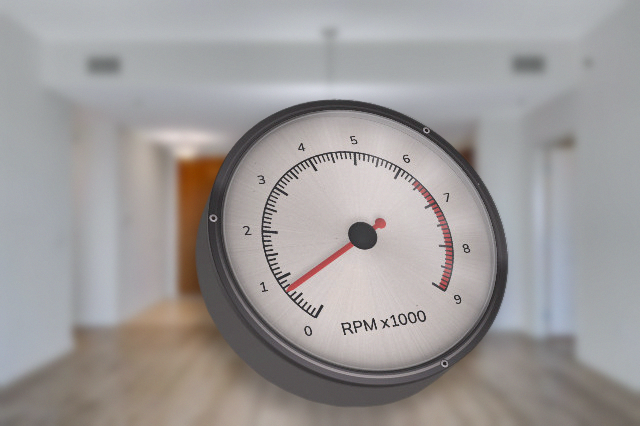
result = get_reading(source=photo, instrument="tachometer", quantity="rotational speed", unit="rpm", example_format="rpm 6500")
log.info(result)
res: rpm 700
